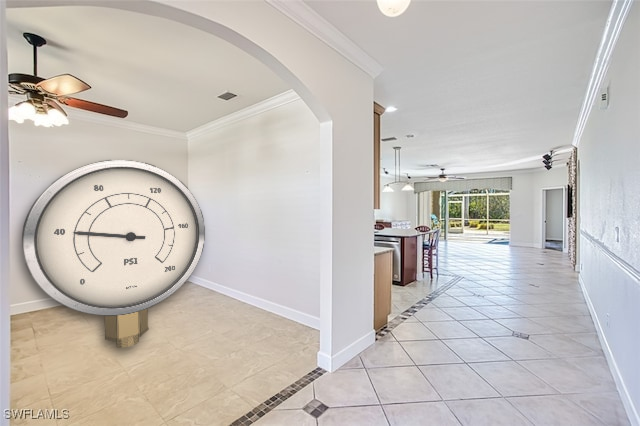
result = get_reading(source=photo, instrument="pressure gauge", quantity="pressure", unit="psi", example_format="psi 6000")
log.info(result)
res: psi 40
